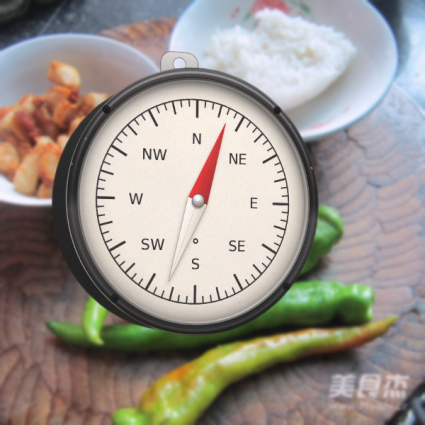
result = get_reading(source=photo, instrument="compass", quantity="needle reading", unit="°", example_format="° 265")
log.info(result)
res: ° 20
